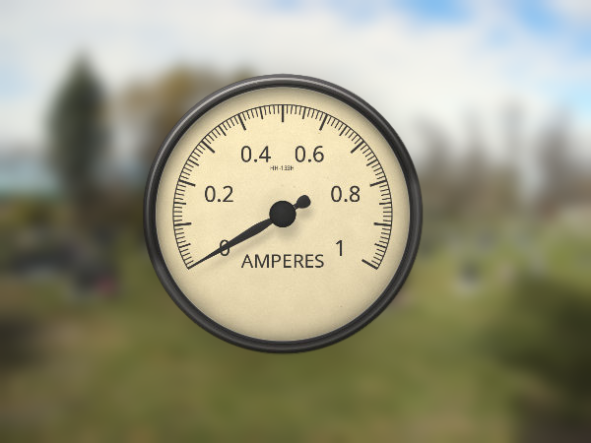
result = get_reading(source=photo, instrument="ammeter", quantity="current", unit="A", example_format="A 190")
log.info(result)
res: A 0
